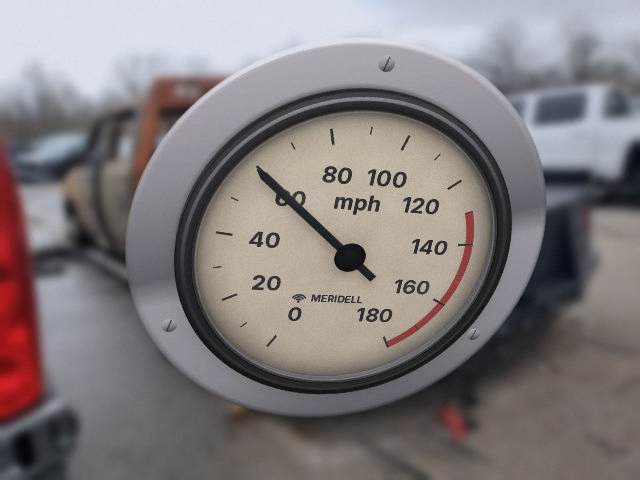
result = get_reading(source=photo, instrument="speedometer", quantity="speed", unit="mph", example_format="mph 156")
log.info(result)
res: mph 60
